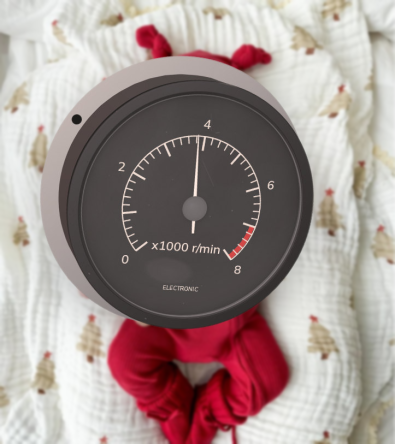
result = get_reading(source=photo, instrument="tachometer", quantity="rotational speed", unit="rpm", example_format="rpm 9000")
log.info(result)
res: rpm 3800
